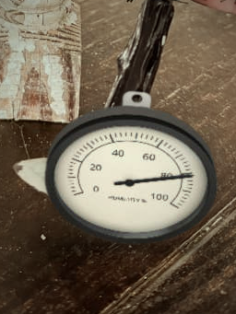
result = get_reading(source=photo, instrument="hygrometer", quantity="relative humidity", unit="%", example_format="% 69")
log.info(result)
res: % 80
